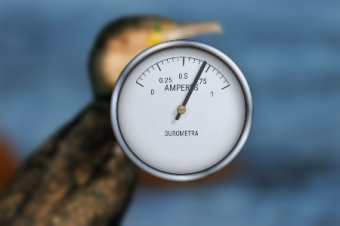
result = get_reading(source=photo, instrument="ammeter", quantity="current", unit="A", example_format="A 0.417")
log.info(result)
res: A 0.7
